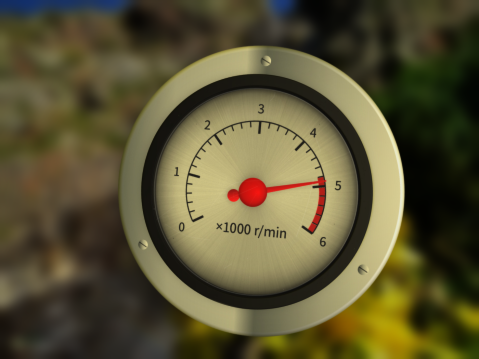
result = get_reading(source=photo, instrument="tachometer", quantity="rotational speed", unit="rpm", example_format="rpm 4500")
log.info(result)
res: rpm 4900
